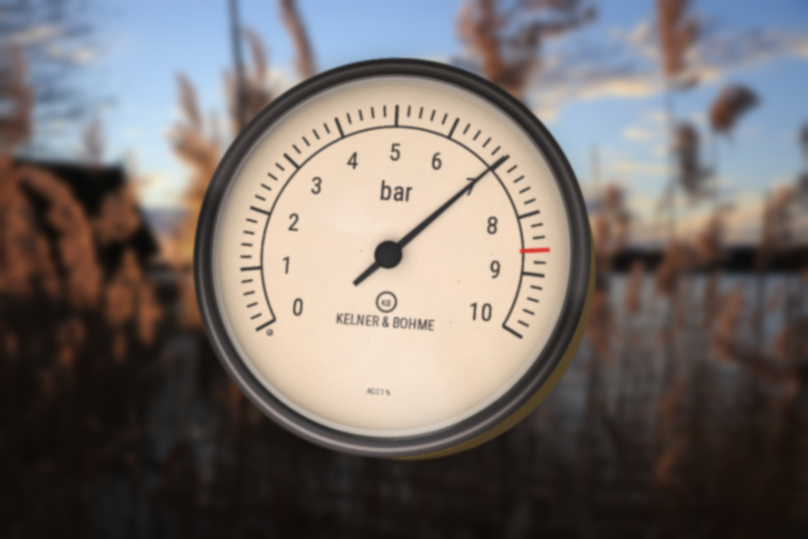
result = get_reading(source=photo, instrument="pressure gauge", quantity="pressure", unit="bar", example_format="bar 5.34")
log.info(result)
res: bar 7
